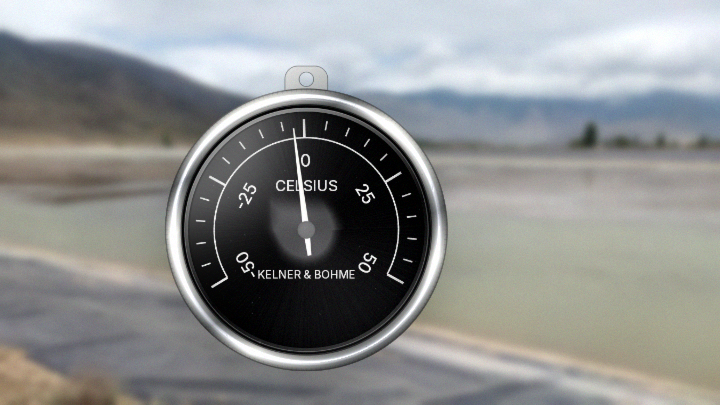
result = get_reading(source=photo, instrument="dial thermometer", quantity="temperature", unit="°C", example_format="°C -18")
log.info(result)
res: °C -2.5
